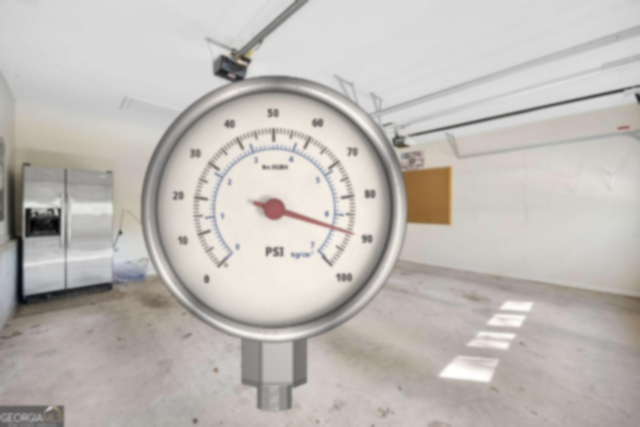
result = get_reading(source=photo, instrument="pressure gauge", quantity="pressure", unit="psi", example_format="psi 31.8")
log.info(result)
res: psi 90
